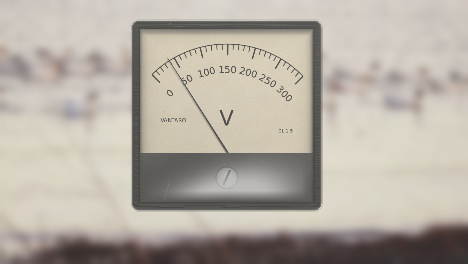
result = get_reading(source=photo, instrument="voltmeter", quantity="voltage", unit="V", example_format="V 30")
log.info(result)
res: V 40
